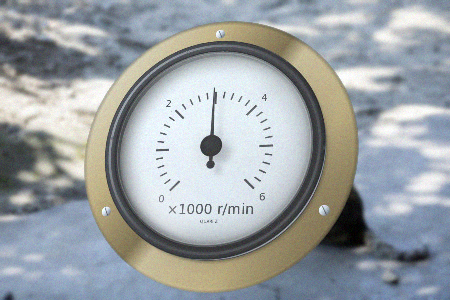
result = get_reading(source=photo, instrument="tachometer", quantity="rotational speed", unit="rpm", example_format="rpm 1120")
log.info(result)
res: rpm 3000
